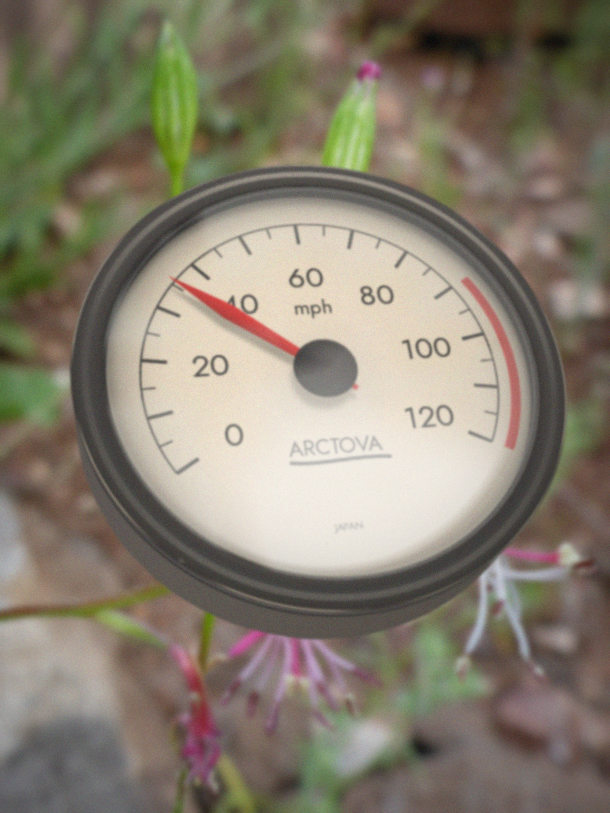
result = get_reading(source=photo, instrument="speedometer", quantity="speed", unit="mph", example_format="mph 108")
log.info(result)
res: mph 35
